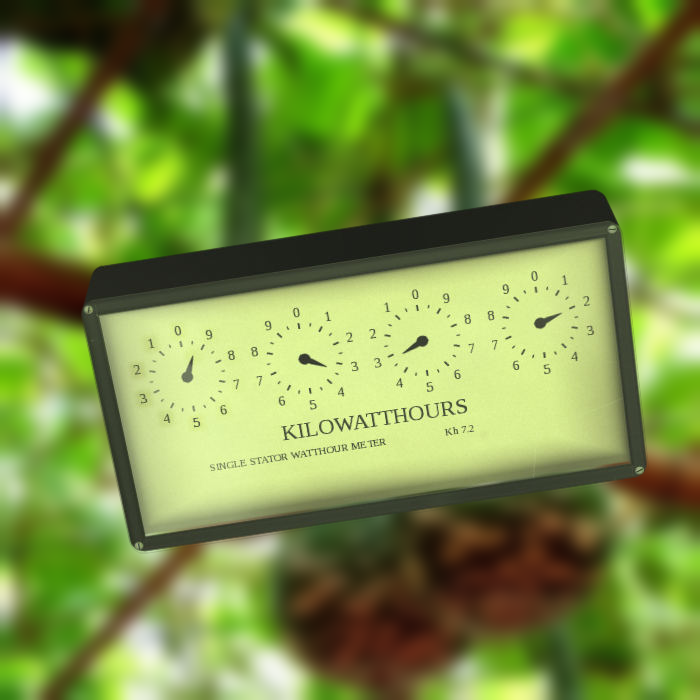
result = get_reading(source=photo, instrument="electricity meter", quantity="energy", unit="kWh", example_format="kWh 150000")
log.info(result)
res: kWh 9332
